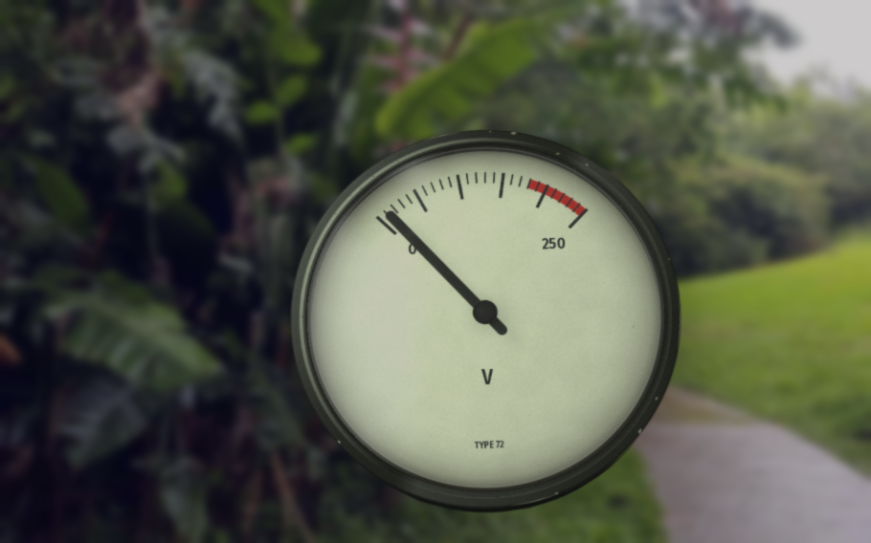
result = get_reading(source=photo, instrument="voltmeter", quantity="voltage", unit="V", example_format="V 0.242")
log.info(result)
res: V 10
